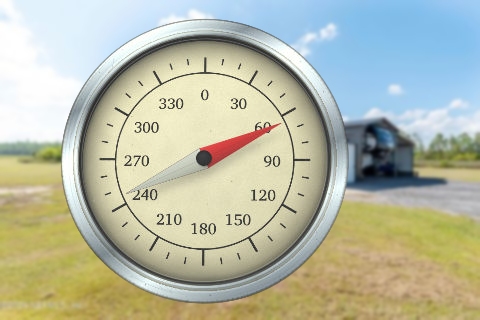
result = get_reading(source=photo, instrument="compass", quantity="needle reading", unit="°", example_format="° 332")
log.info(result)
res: ° 65
